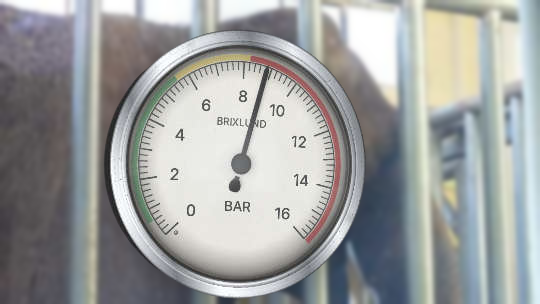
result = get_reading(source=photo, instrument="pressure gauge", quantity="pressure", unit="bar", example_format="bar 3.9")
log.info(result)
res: bar 8.8
